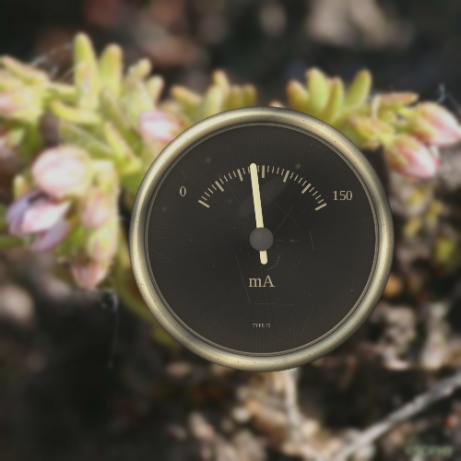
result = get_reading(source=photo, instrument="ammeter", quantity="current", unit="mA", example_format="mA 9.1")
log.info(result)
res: mA 65
